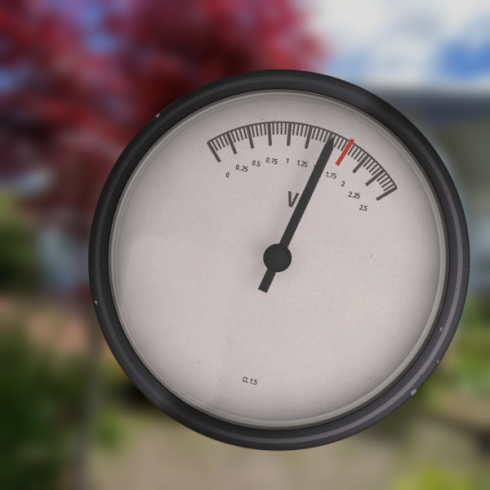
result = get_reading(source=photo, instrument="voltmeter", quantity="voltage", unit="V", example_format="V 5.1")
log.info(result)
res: V 1.55
